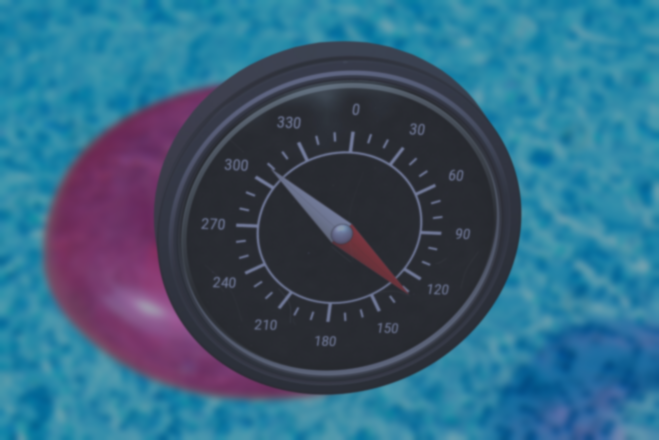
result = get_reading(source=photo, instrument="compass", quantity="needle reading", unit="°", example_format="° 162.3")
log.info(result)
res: ° 130
